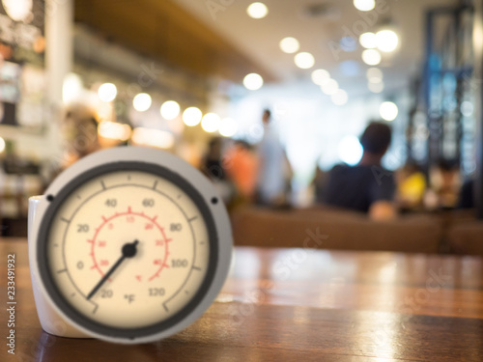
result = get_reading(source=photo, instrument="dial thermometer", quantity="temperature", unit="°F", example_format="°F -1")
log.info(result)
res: °F -15
